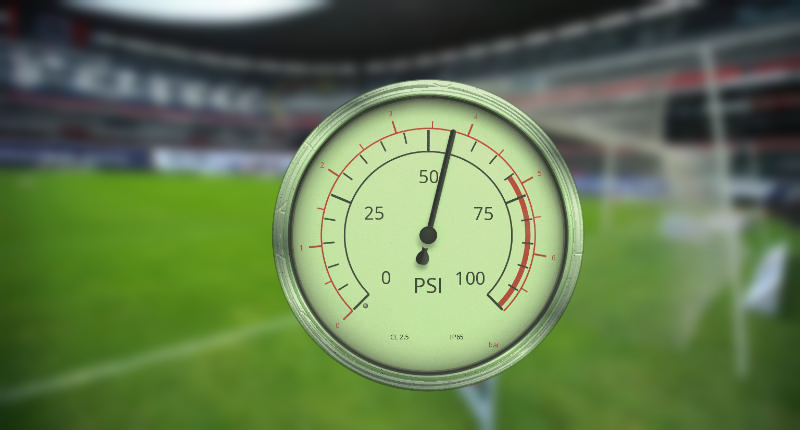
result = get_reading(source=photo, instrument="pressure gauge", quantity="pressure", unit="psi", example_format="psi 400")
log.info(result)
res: psi 55
